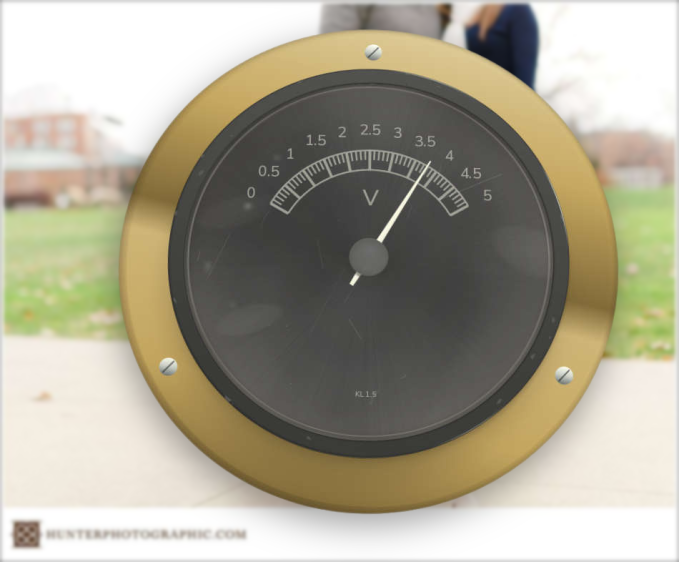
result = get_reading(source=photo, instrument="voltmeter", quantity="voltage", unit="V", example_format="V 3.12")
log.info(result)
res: V 3.8
